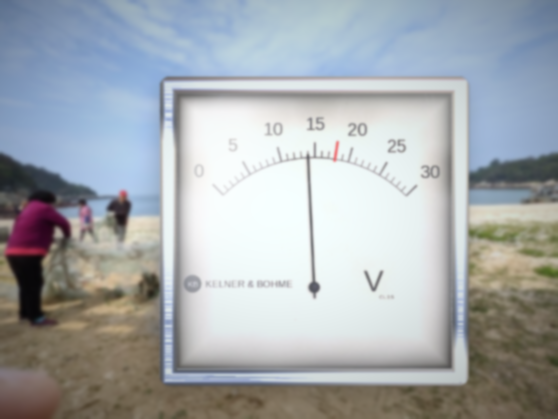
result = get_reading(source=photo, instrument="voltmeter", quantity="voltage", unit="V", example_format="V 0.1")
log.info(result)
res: V 14
